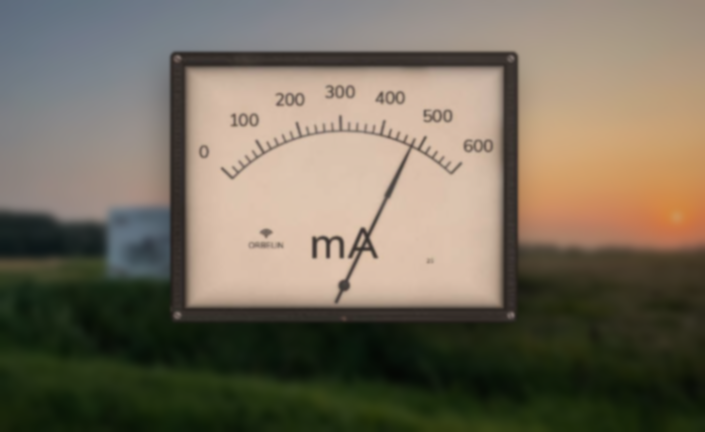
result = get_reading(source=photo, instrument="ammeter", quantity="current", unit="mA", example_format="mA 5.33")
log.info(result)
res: mA 480
